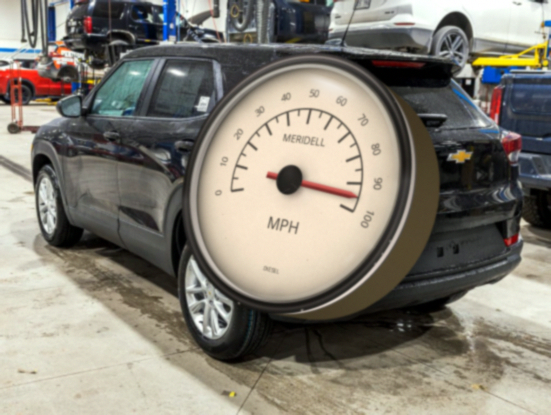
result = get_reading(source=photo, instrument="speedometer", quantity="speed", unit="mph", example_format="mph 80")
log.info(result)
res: mph 95
